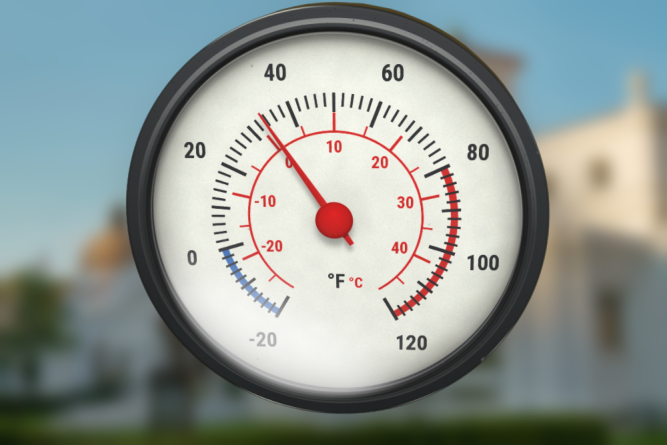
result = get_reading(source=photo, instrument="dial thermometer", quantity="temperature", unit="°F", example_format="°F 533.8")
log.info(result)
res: °F 34
